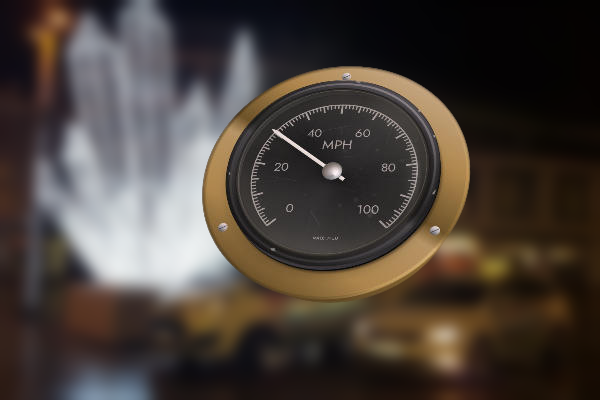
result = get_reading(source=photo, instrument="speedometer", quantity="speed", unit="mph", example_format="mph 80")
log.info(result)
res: mph 30
